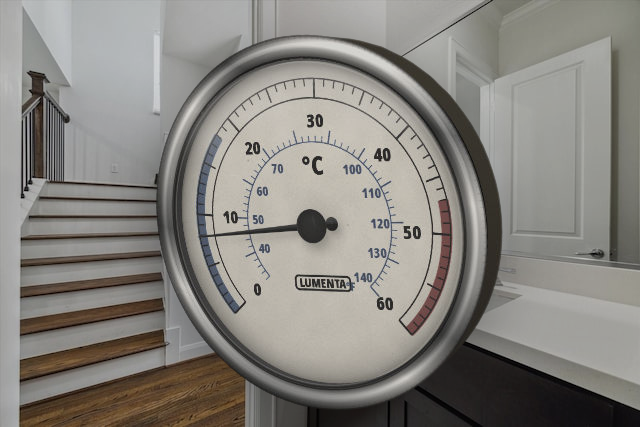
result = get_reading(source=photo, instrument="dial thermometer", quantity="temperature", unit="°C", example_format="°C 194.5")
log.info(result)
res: °C 8
